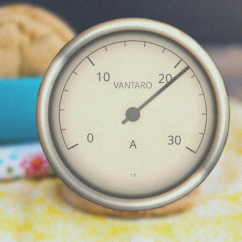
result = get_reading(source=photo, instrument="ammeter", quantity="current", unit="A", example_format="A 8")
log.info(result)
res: A 21
